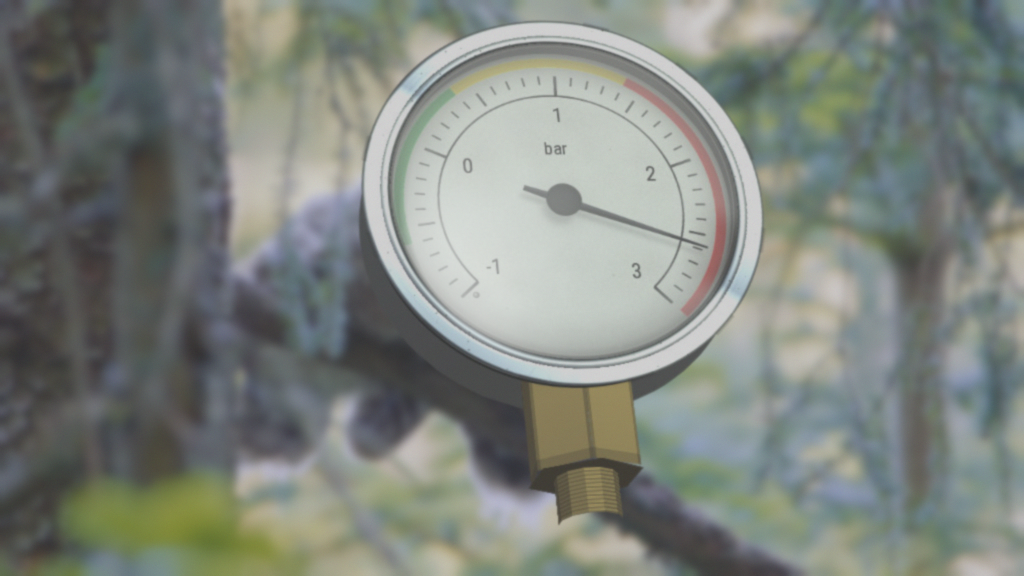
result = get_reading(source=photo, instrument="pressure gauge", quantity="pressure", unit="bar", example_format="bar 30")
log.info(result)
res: bar 2.6
